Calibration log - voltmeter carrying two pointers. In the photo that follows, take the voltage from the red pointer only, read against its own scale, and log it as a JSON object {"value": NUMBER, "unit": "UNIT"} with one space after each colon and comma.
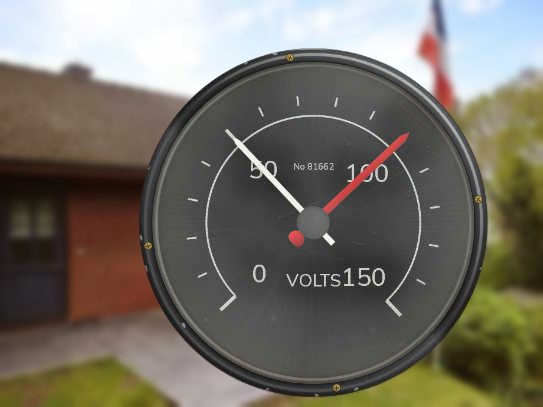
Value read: {"value": 100, "unit": "V"}
